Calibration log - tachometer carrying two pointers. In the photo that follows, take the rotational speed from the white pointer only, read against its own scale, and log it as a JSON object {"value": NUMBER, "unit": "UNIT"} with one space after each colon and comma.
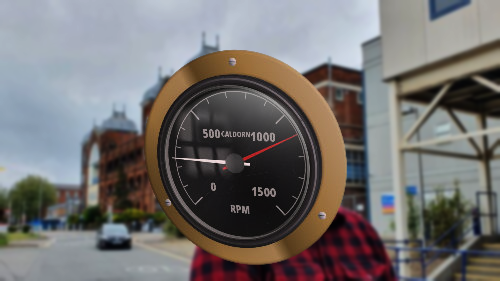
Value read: {"value": 250, "unit": "rpm"}
